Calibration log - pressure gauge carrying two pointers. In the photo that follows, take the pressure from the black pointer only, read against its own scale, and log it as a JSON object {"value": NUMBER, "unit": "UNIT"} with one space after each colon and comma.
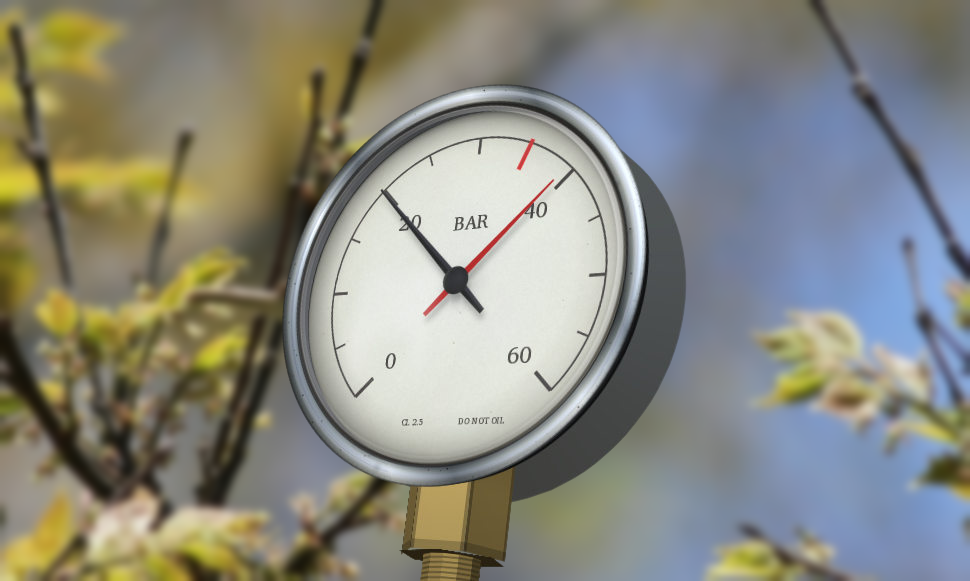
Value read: {"value": 20, "unit": "bar"}
